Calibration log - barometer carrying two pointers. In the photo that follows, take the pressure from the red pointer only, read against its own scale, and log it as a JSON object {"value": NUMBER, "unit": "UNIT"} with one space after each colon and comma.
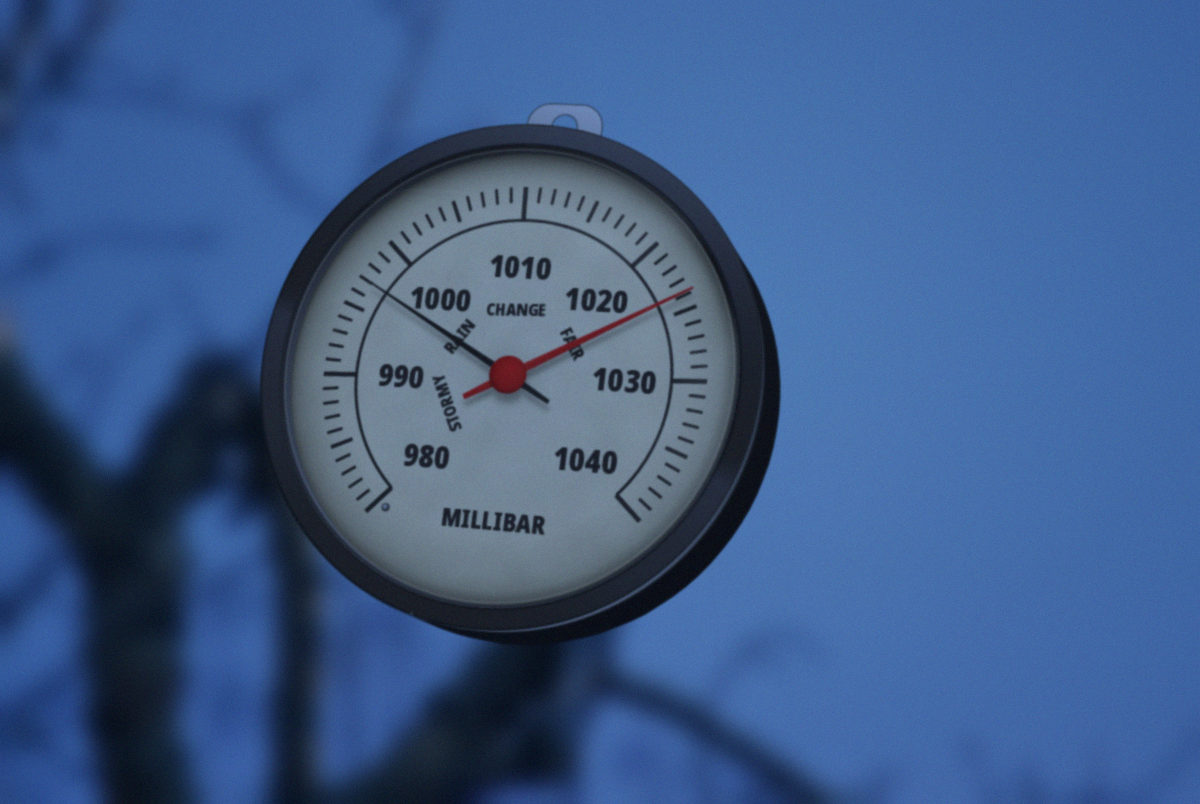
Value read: {"value": 1024, "unit": "mbar"}
